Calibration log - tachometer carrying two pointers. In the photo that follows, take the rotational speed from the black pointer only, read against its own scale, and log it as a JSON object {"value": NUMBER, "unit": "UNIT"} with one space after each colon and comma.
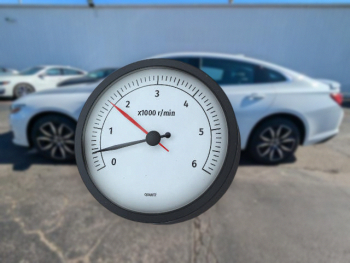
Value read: {"value": 400, "unit": "rpm"}
